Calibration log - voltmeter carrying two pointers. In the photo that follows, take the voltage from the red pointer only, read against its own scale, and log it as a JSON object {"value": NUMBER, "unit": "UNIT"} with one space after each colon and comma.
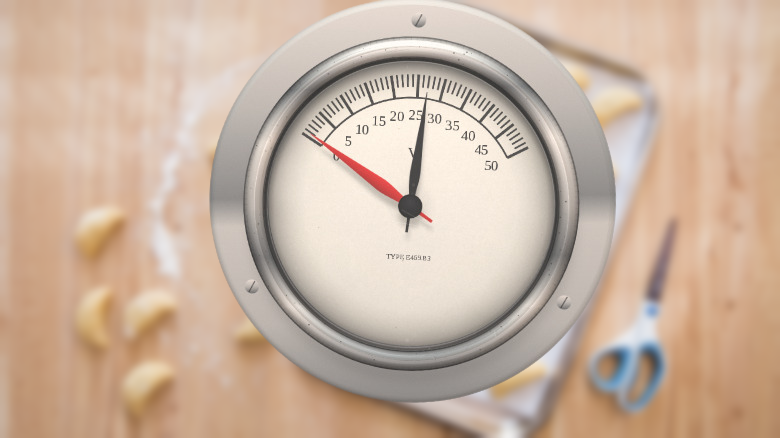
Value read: {"value": 1, "unit": "V"}
